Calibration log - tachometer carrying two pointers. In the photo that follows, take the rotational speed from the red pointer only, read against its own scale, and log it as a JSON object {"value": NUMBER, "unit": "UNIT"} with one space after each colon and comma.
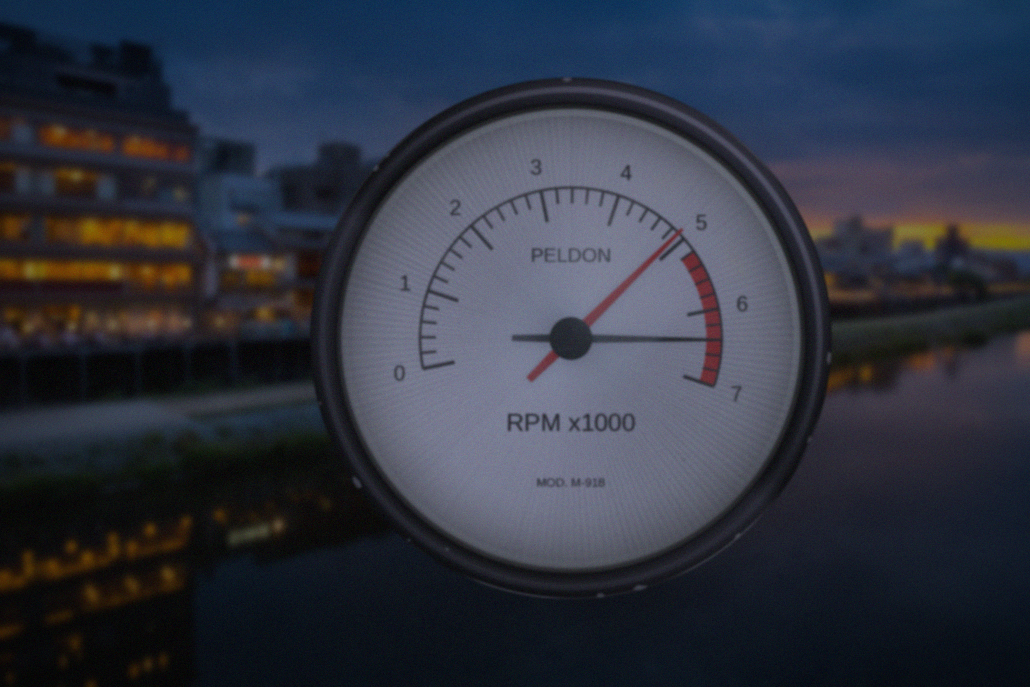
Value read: {"value": 4900, "unit": "rpm"}
